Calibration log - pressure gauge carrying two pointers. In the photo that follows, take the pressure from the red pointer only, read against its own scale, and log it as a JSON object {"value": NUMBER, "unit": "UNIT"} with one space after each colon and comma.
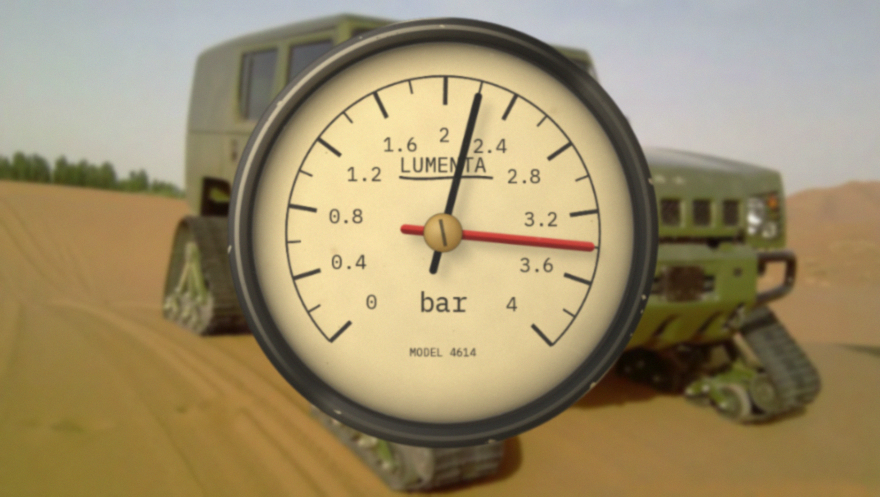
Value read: {"value": 3.4, "unit": "bar"}
